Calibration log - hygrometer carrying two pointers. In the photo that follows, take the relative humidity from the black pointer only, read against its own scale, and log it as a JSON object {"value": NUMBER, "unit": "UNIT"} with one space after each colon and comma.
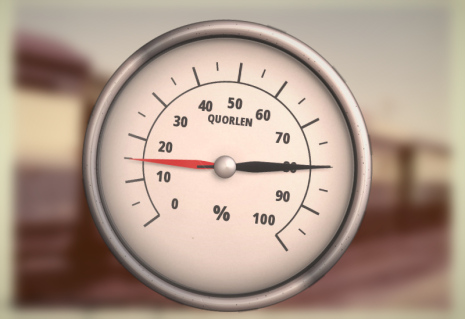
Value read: {"value": 80, "unit": "%"}
